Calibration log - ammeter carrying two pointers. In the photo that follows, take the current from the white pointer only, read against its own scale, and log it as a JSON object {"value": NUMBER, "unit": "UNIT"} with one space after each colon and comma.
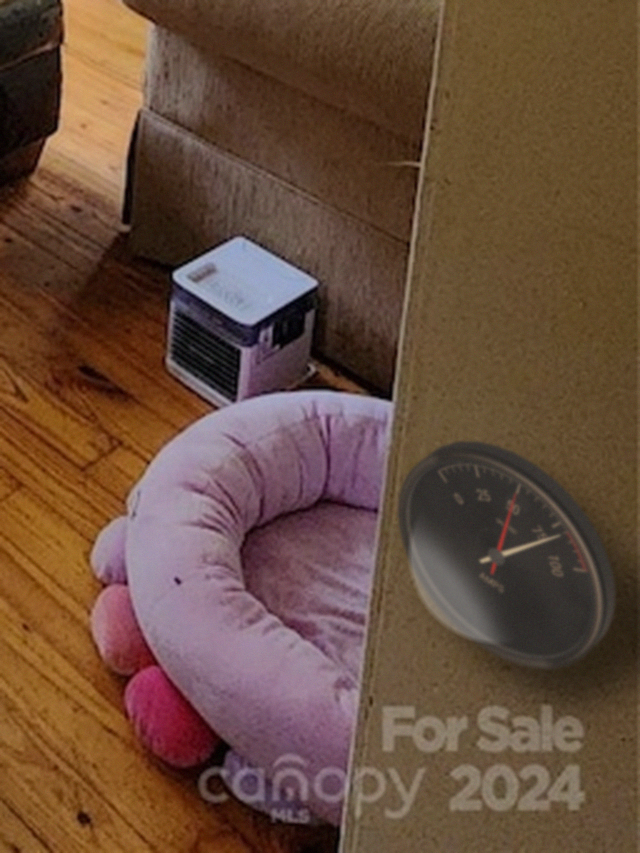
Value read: {"value": 80, "unit": "A"}
